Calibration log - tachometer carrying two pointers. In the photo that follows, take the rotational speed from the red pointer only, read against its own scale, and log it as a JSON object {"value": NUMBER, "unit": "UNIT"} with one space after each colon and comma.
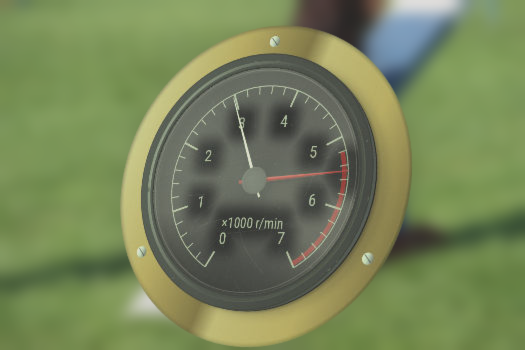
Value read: {"value": 5500, "unit": "rpm"}
